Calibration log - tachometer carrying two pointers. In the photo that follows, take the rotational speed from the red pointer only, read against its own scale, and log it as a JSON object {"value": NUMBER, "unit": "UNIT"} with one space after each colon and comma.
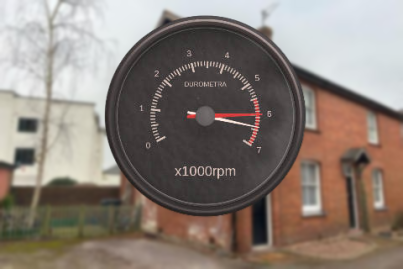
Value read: {"value": 6000, "unit": "rpm"}
